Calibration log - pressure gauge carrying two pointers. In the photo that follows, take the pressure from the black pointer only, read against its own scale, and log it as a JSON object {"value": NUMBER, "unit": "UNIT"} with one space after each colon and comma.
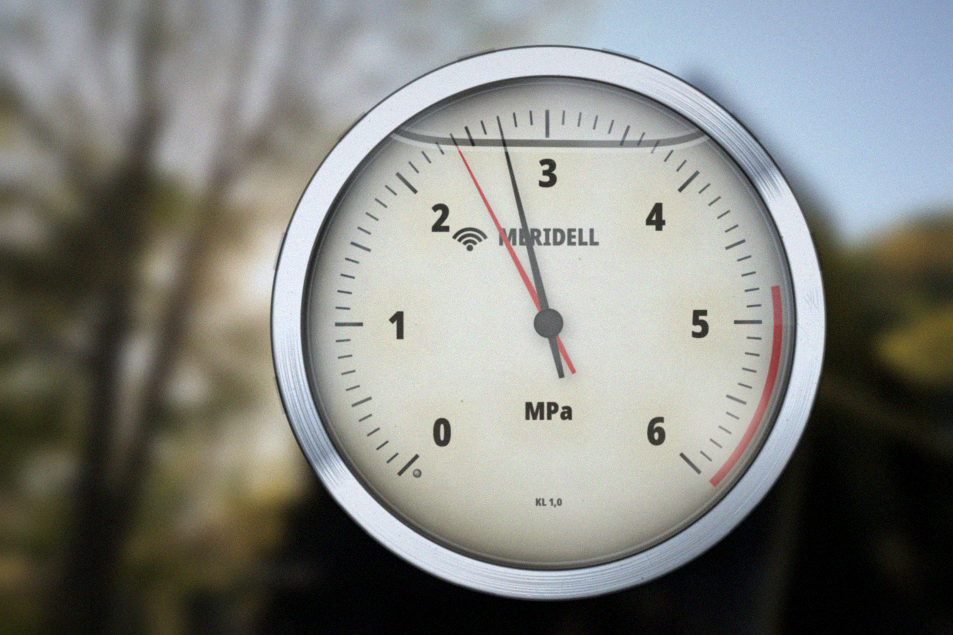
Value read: {"value": 2.7, "unit": "MPa"}
